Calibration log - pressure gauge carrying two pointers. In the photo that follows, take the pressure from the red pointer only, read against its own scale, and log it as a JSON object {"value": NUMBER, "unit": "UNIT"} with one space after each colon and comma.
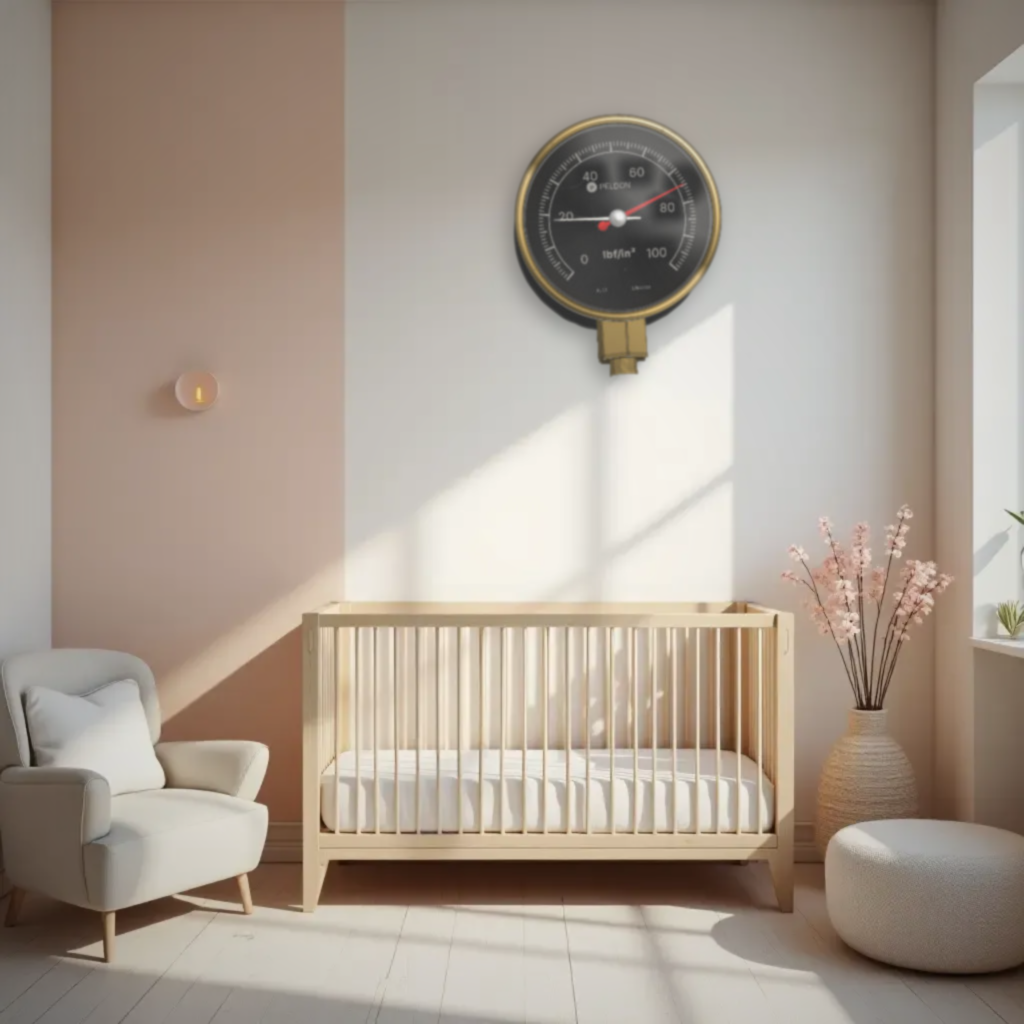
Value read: {"value": 75, "unit": "psi"}
